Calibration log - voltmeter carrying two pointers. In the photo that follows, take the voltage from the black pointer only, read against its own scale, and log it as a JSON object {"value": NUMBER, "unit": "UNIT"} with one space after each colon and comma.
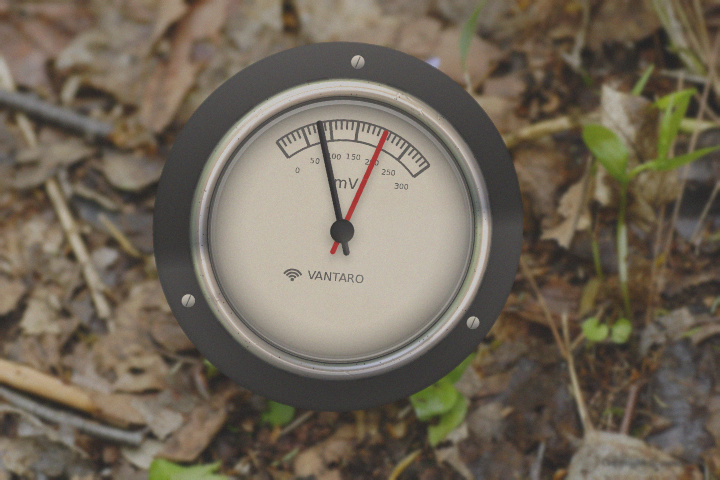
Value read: {"value": 80, "unit": "mV"}
